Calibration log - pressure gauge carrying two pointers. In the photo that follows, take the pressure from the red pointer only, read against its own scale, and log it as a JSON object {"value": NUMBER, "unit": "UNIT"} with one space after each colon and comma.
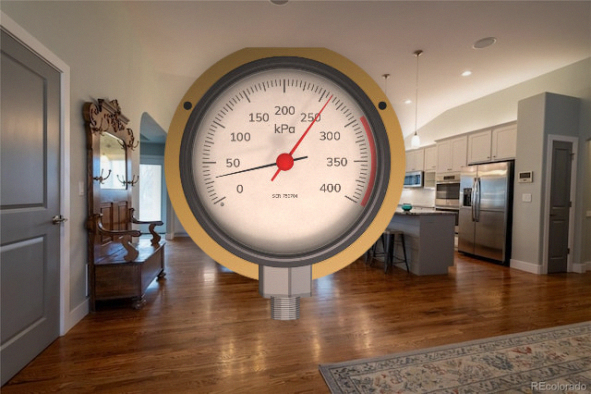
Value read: {"value": 260, "unit": "kPa"}
